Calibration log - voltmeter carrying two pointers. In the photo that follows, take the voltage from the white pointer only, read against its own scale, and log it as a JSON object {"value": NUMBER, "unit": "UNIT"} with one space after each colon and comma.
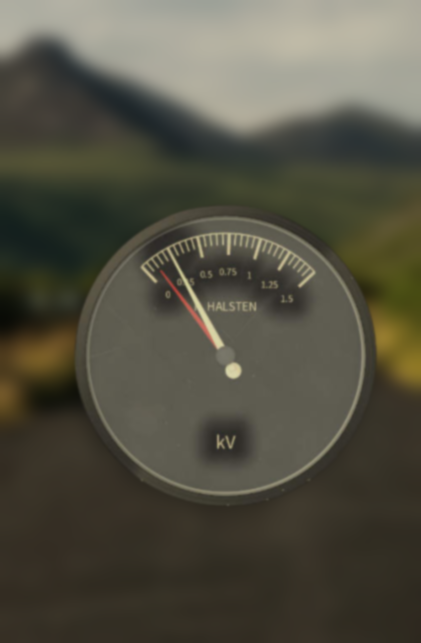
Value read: {"value": 0.25, "unit": "kV"}
